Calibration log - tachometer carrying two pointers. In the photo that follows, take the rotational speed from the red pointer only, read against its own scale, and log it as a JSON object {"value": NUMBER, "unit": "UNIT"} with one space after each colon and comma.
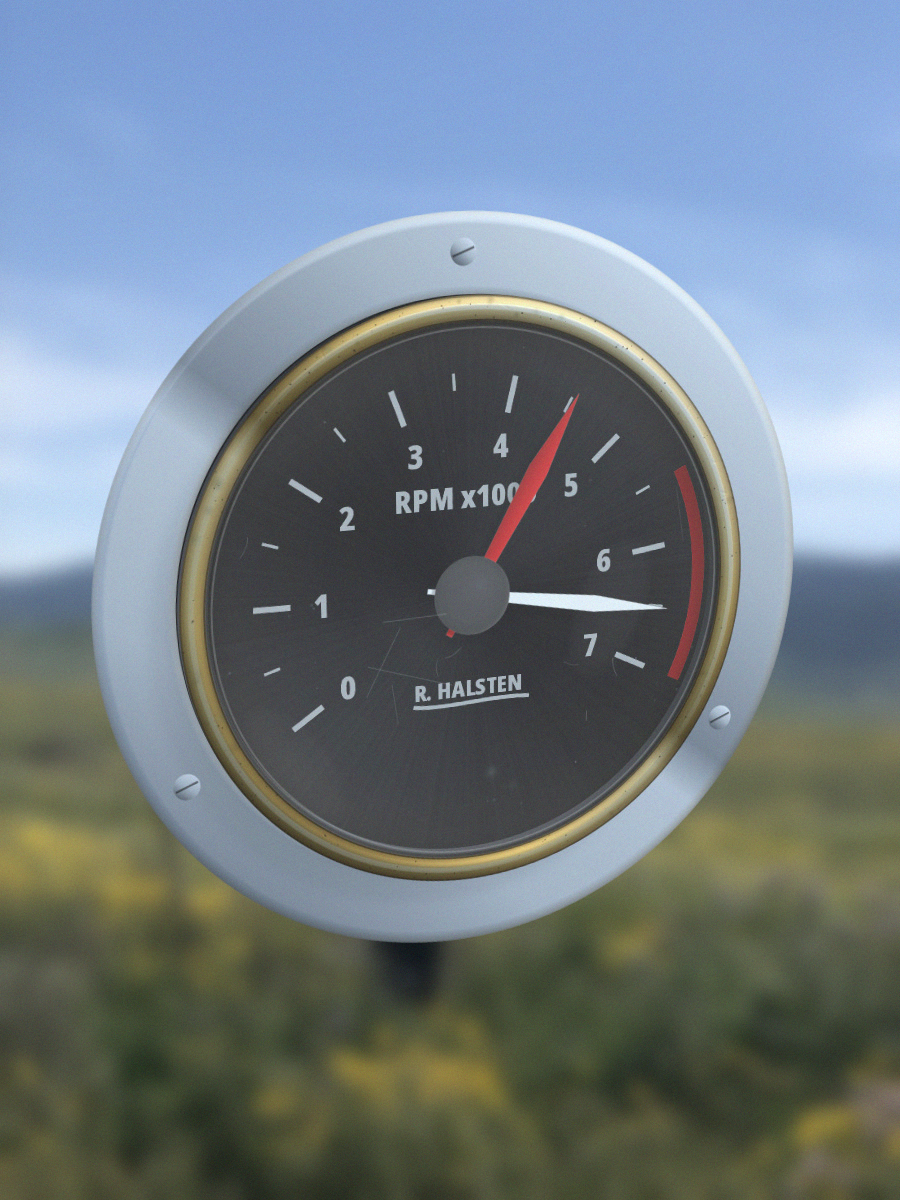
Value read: {"value": 4500, "unit": "rpm"}
